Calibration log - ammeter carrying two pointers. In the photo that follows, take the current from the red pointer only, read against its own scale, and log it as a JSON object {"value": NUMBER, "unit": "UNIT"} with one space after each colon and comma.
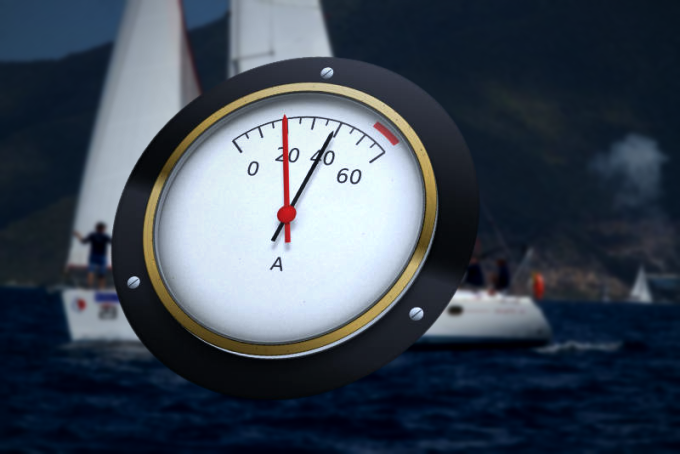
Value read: {"value": 20, "unit": "A"}
